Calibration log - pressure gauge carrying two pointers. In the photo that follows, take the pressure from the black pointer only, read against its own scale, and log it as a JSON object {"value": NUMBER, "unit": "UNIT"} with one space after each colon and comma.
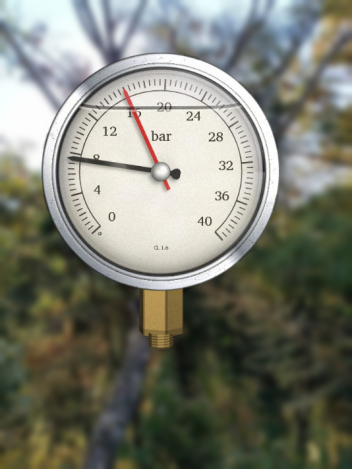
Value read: {"value": 7.5, "unit": "bar"}
